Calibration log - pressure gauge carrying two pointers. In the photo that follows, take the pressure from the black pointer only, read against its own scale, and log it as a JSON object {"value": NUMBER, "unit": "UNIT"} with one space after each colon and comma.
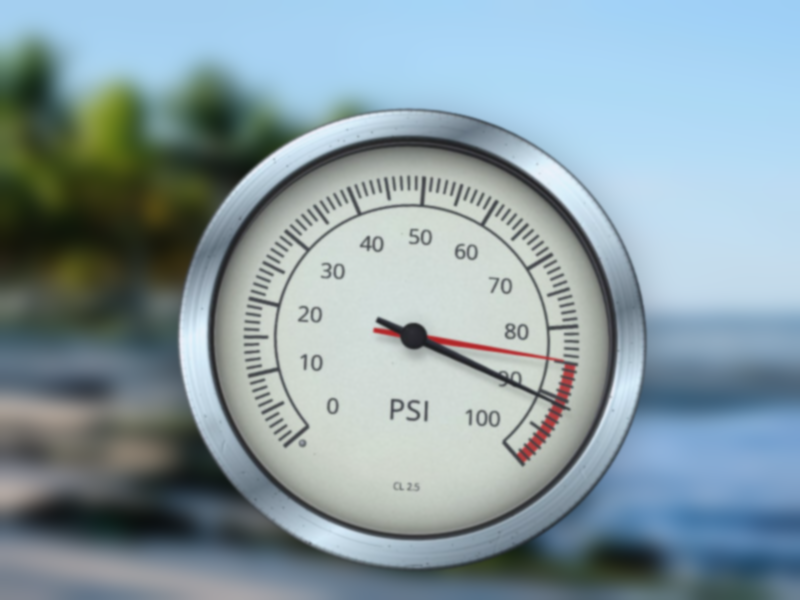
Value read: {"value": 91, "unit": "psi"}
